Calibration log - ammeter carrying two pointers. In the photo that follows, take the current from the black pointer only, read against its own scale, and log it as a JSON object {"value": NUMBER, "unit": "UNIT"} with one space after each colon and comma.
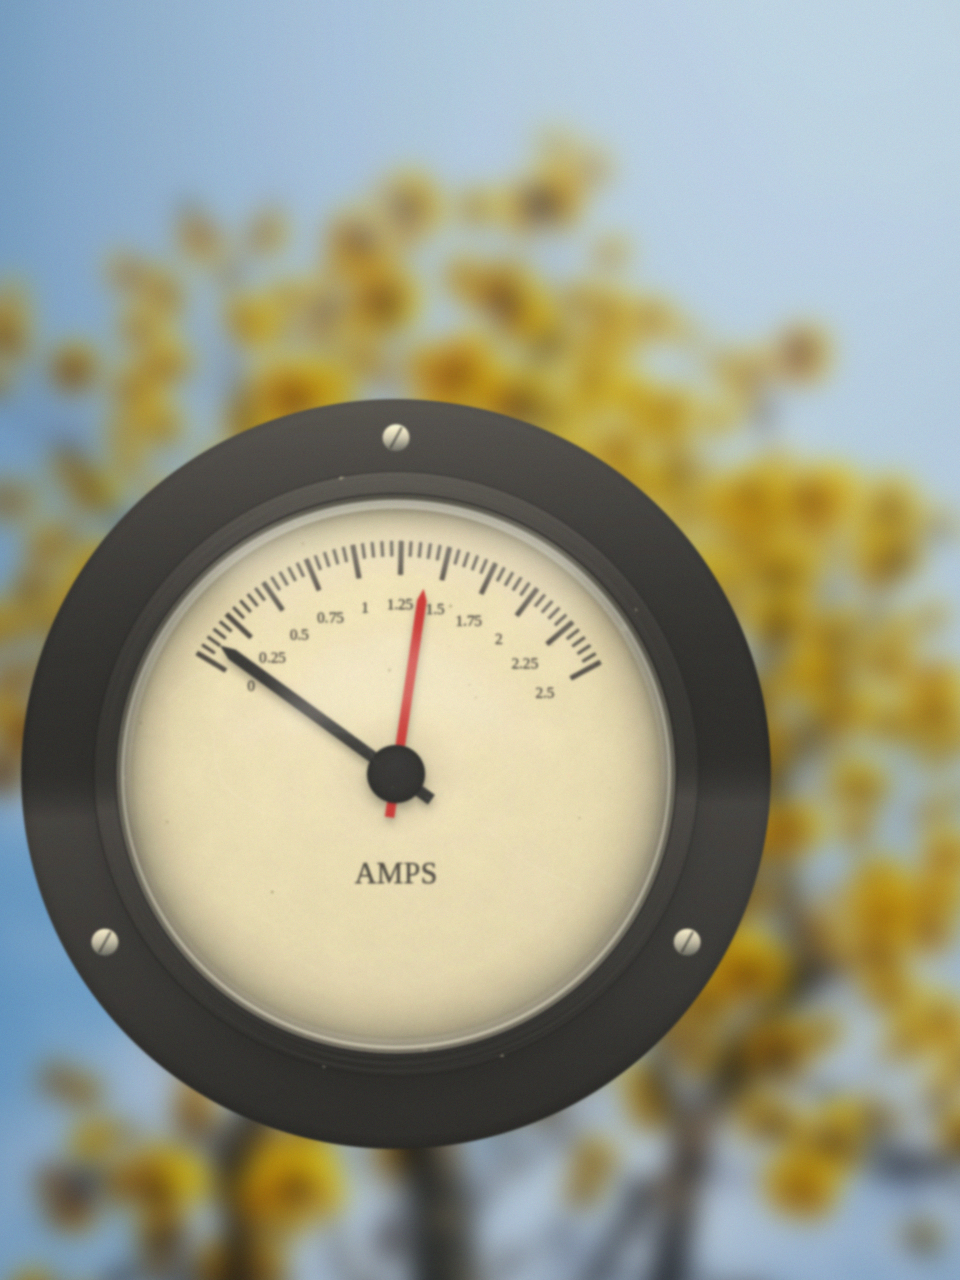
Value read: {"value": 0.1, "unit": "A"}
